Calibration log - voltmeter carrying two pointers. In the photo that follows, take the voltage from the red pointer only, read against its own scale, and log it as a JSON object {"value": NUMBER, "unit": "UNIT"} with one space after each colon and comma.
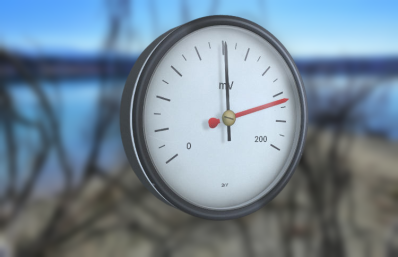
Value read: {"value": 165, "unit": "mV"}
